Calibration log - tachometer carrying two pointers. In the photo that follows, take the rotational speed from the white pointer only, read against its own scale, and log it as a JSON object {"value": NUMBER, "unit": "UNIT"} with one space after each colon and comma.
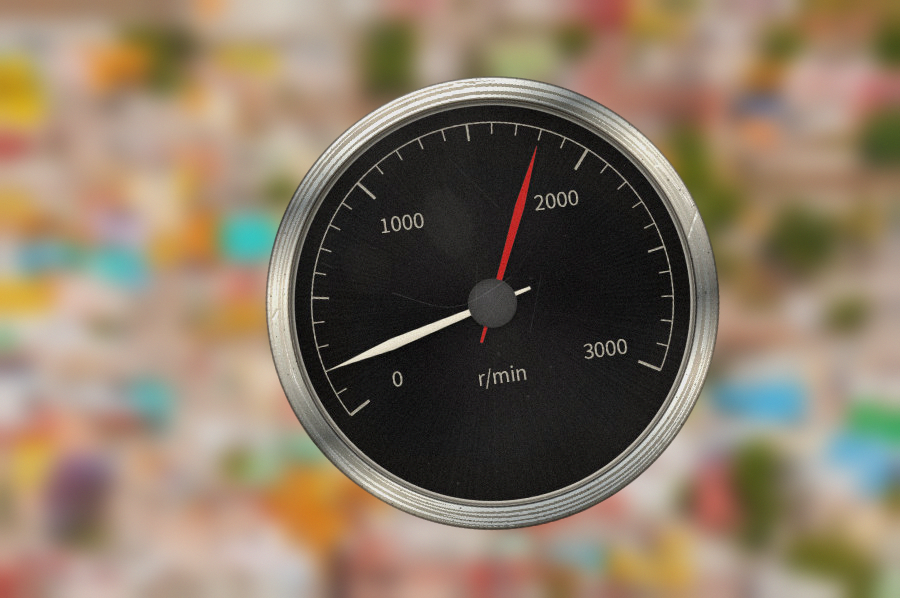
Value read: {"value": 200, "unit": "rpm"}
